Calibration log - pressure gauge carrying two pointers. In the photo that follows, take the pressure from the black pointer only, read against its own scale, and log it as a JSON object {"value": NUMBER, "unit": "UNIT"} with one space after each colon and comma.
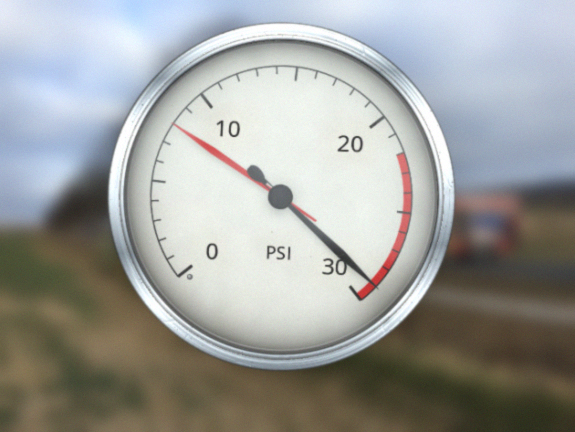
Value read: {"value": 29, "unit": "psi"}
